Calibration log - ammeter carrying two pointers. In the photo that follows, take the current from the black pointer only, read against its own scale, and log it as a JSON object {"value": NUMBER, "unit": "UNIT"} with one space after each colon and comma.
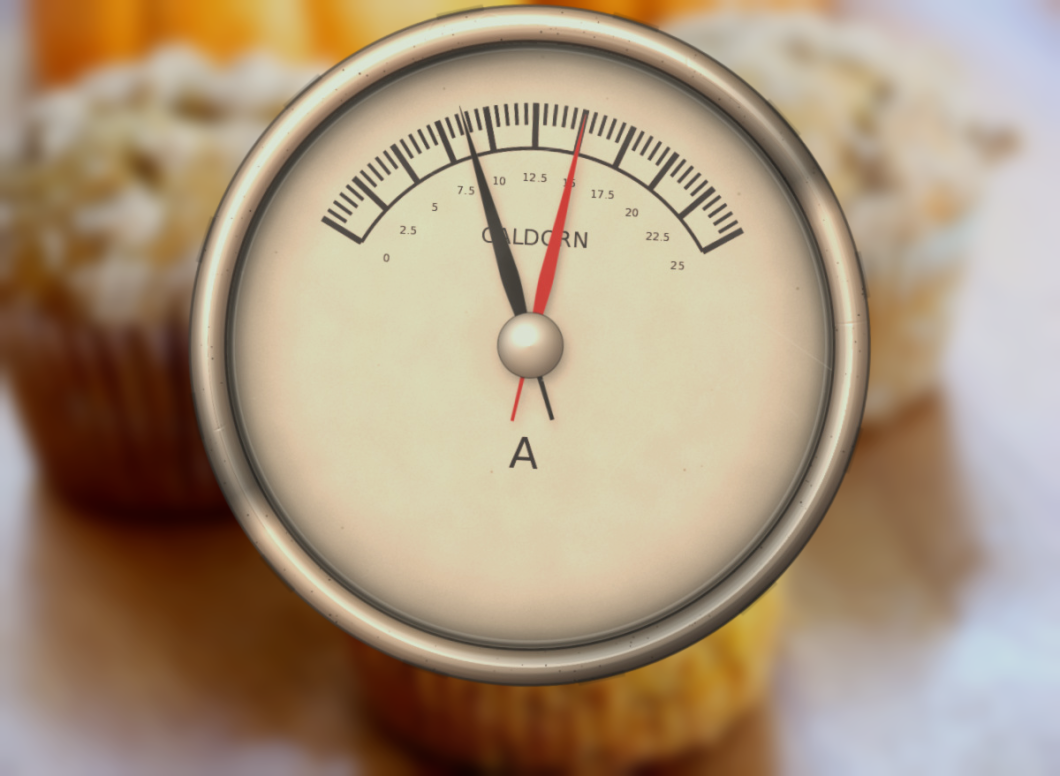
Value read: {"value": 8.75, "unit": "A"}
